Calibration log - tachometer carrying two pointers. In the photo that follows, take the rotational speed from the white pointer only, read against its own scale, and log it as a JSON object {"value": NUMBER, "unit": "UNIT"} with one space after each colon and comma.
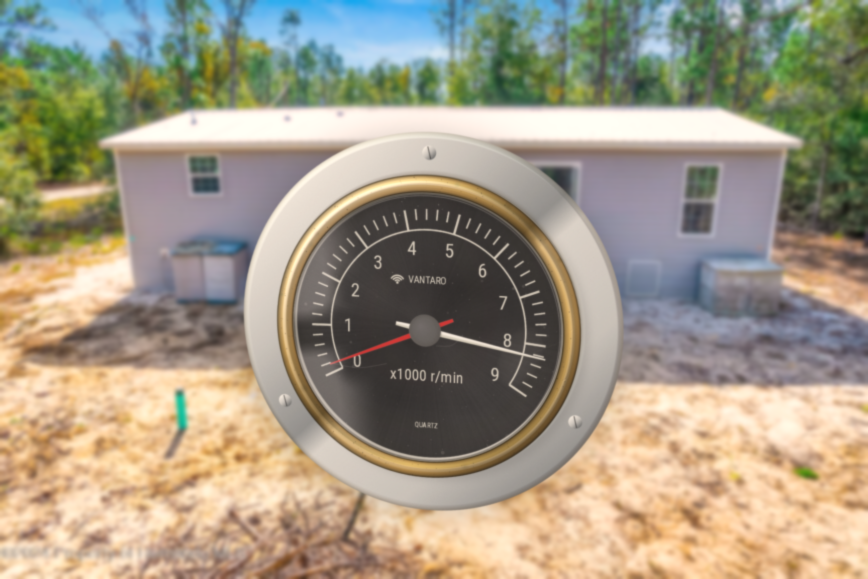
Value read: {"value": 8200, "unit": "rpm"}
